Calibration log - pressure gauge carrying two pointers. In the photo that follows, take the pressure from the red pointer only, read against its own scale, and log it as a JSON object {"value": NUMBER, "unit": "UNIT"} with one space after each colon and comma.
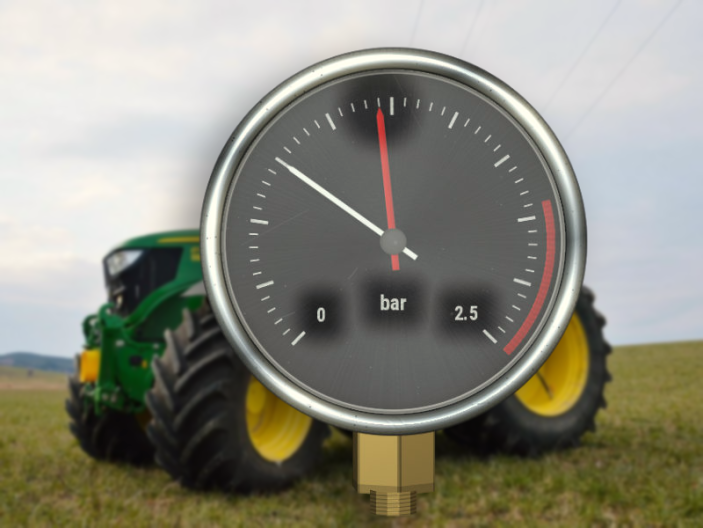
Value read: {"value": 1.2, "unit": "bar"}
